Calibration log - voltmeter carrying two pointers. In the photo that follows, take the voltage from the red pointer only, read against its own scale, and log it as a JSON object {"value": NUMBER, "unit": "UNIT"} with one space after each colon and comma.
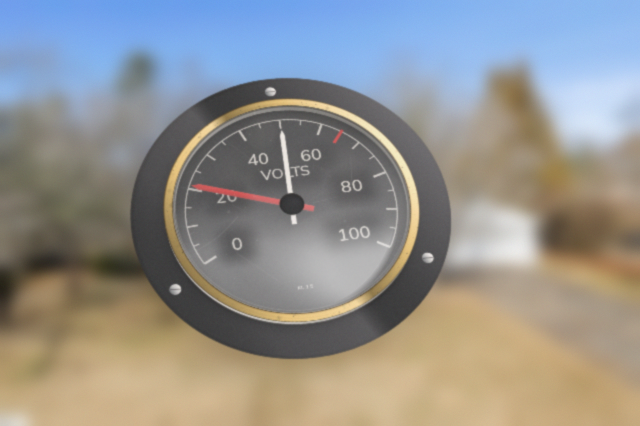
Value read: {"value": 20, "unit": "V"}
